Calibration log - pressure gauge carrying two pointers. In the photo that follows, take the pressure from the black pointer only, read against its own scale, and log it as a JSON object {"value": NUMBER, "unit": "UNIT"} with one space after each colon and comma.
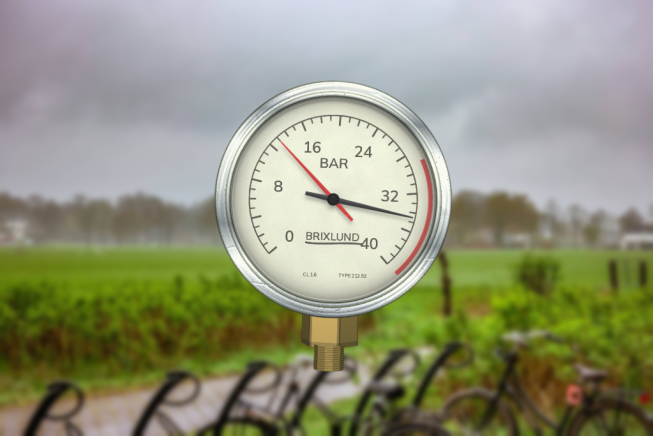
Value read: {"value": 34.5, "unit": "bar"}
